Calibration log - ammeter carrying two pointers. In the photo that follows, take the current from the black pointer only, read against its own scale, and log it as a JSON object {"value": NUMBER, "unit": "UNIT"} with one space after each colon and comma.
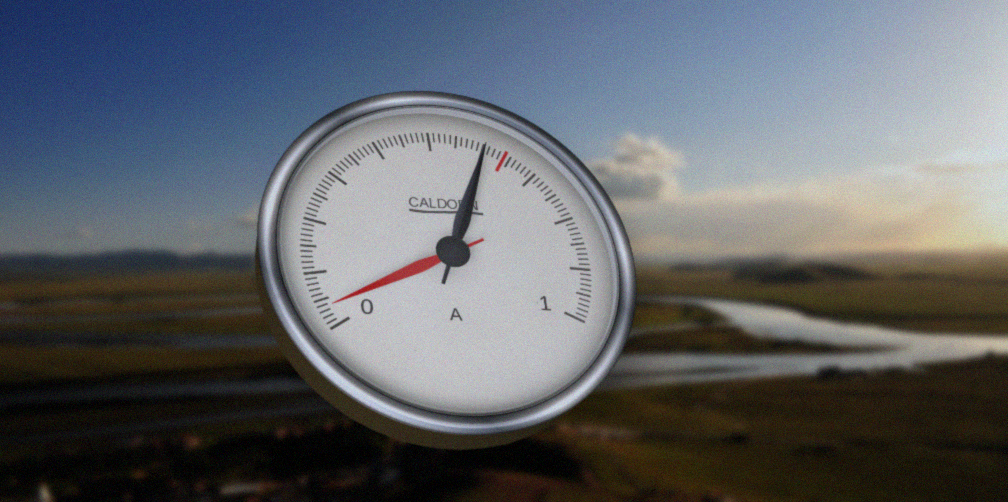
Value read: {"value": 0.6, "unit": "A"}
